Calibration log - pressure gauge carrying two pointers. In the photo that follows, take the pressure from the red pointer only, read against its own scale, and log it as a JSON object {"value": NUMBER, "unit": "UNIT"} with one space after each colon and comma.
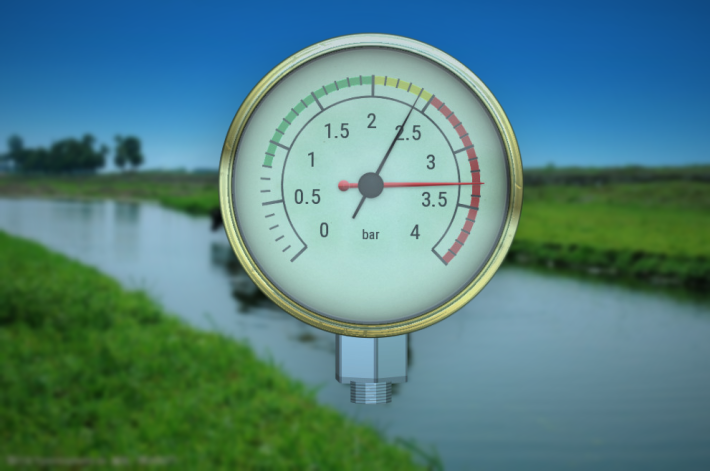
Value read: {"value": 3.3, "unit": "bar"}
